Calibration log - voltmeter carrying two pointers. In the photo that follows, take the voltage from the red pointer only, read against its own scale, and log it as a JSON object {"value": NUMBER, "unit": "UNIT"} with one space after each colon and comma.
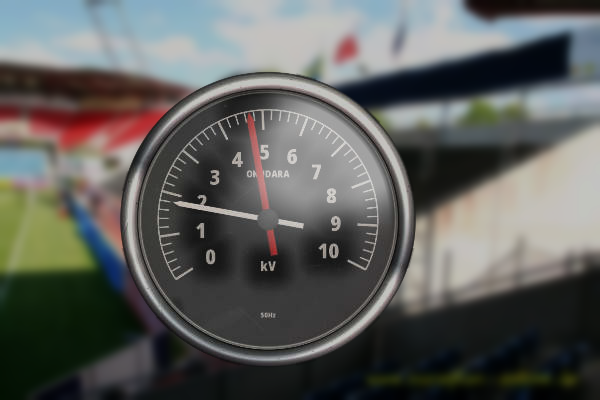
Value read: {"value": 4.7, "unit": "kV"}
